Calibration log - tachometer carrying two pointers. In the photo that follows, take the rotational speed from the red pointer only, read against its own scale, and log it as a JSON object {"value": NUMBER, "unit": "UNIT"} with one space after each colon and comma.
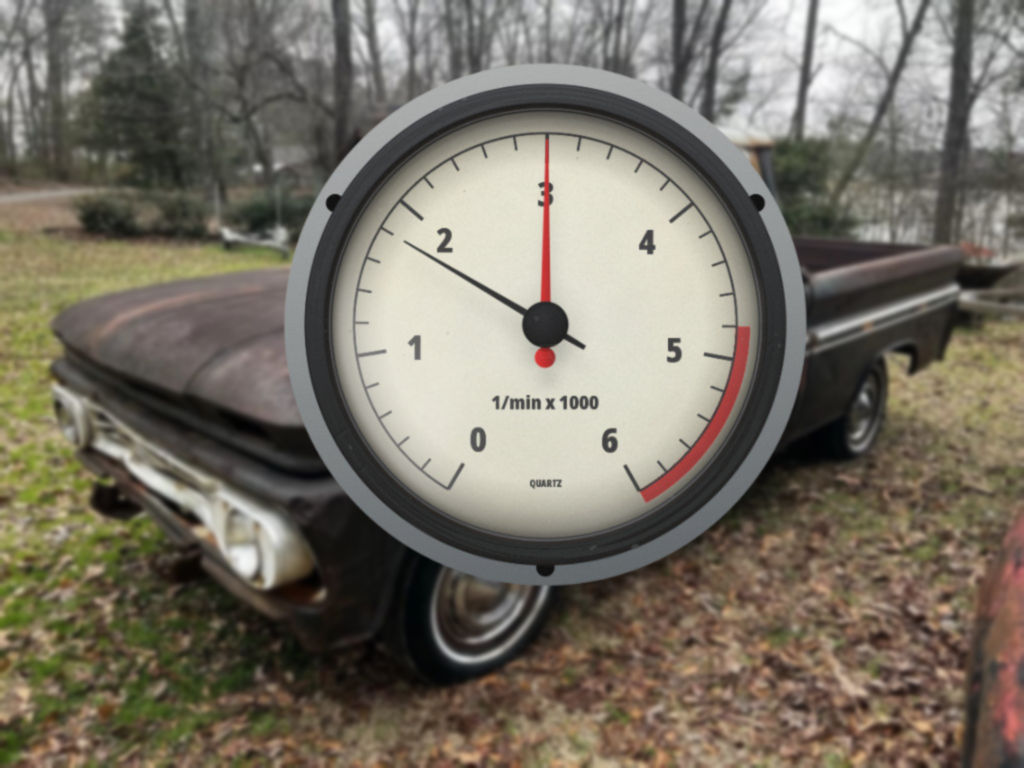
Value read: {"value": 3000, "unit": "rpm"}
